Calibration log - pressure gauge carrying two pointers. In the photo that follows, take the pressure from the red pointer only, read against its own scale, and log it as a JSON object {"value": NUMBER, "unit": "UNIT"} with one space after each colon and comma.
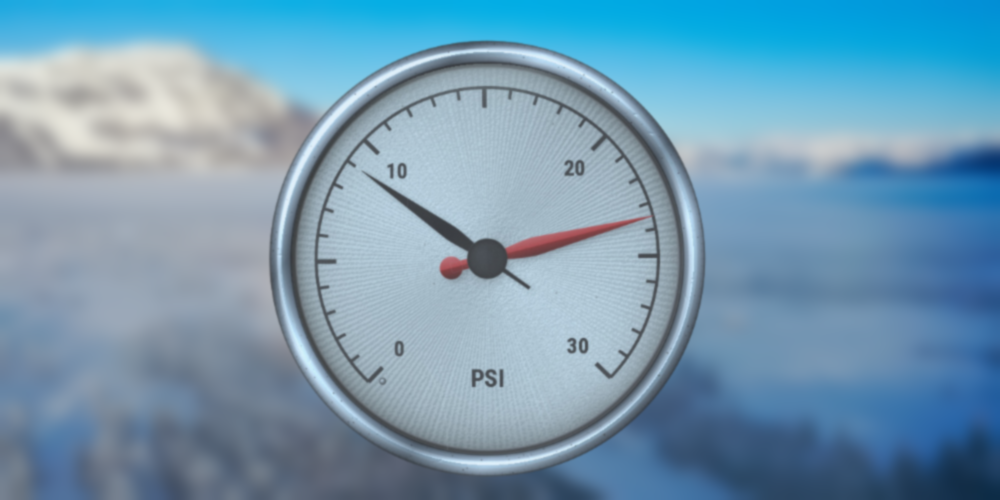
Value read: {"value": 23.5, "unit": "psi"}
